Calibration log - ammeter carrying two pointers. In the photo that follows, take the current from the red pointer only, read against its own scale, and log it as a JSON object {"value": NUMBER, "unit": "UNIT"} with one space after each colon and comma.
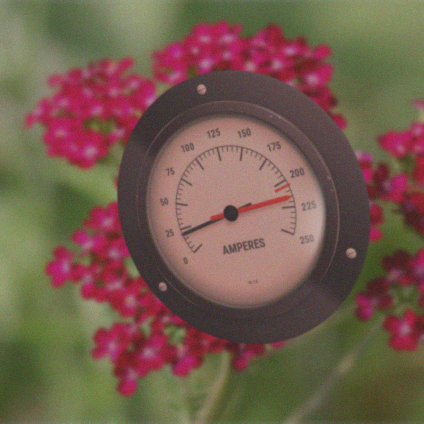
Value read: {"value": 215, "unit": "A"}
